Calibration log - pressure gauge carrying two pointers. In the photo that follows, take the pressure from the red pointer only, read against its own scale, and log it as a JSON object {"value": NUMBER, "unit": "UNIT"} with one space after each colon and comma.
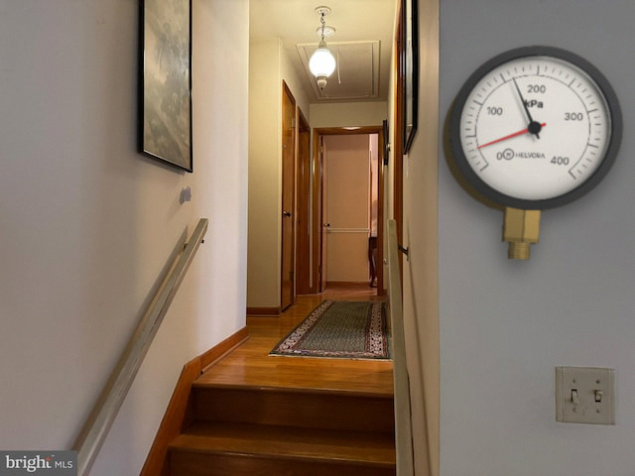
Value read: {"value": 30, "unit": "kPa"}
